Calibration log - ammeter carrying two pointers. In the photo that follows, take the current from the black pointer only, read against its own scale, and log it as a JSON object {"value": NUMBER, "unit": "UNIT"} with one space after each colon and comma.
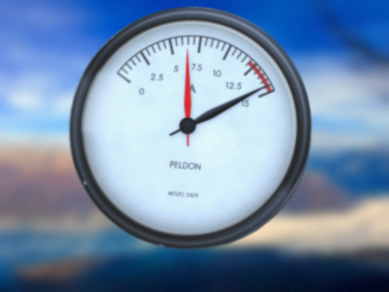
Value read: {"value": 14.5, "unit": "A"}
